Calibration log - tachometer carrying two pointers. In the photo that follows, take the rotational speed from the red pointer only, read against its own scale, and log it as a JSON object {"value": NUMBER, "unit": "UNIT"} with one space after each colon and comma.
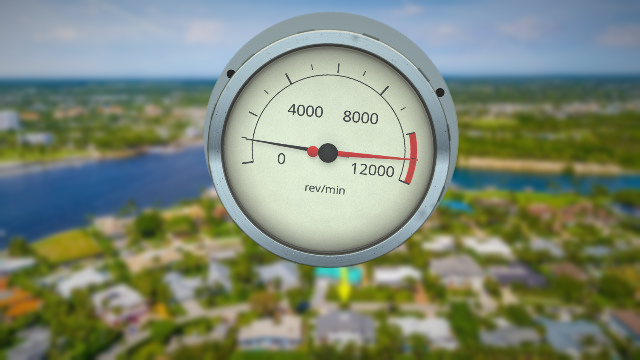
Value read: {"value": 11000, "unit": "rpm"}
